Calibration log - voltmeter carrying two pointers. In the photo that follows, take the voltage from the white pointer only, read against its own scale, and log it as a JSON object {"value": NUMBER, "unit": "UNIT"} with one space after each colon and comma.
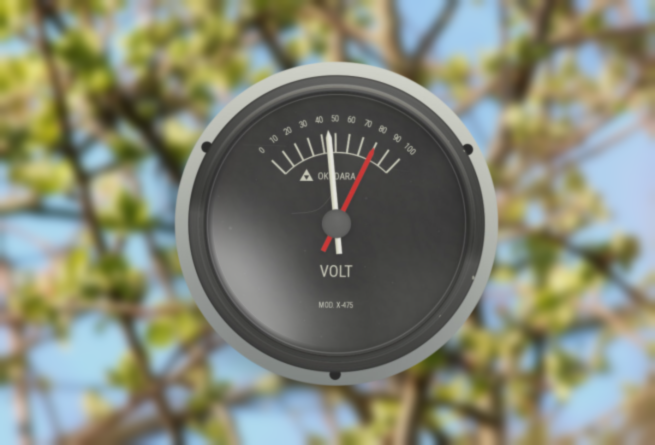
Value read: {"value": 45, "unit": "V"}
